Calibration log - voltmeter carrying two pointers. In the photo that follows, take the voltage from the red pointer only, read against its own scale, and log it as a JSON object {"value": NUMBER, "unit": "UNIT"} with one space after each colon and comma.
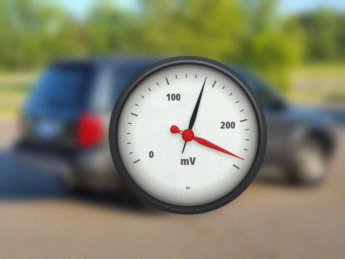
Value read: {"value": 240, "unit": "mV"}
